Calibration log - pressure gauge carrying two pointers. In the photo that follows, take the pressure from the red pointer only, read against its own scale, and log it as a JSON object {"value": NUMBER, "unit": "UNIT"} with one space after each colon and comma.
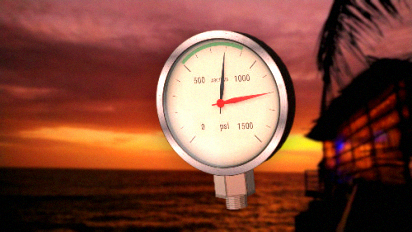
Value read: {"value": 1200, "unit": "psi"}
